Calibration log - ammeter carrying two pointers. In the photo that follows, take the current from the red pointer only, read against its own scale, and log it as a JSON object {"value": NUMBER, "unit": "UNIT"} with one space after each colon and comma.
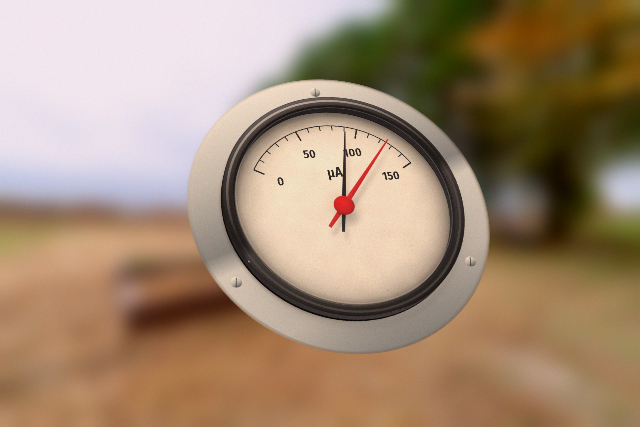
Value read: {"value": 125, "unit": "µA"}
